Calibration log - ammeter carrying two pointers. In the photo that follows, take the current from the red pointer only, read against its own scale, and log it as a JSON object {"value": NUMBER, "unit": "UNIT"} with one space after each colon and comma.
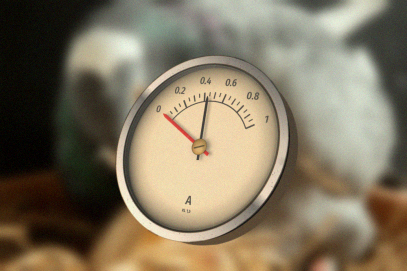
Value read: {"value": 0, "unit": "A"}
